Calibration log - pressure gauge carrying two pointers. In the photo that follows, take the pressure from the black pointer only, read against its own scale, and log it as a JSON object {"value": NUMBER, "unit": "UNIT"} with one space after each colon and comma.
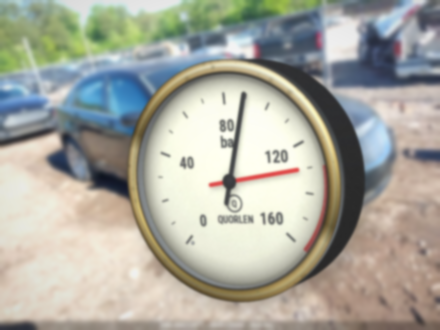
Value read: {"value": 90, "unit": "bar"}
